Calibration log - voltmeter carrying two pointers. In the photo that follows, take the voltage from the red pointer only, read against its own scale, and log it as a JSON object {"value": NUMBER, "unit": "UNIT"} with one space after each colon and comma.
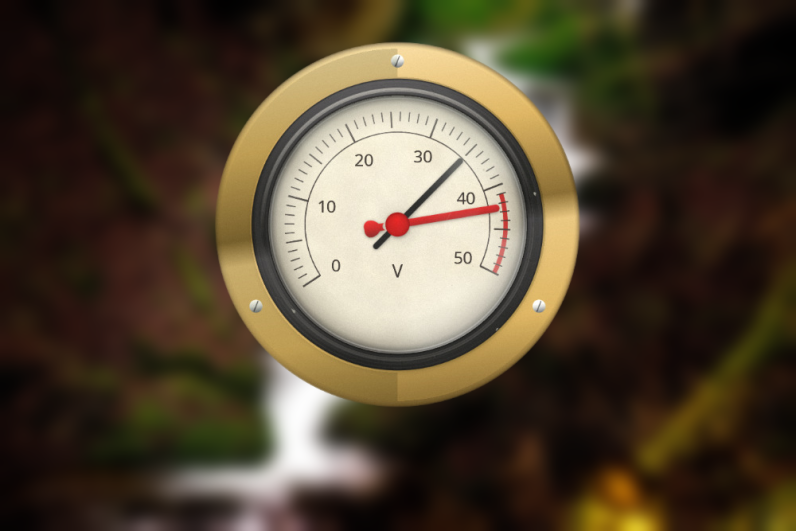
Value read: {"value": 42.5, "unit": "V"}
